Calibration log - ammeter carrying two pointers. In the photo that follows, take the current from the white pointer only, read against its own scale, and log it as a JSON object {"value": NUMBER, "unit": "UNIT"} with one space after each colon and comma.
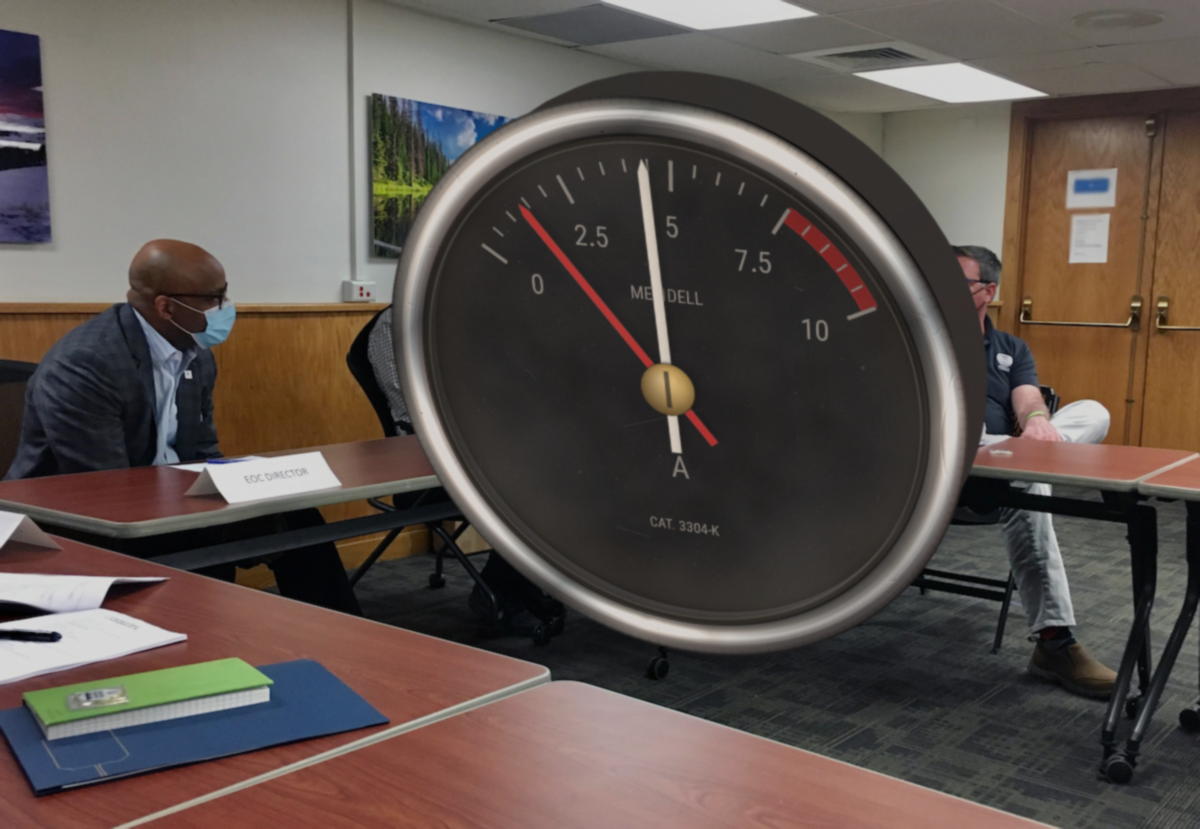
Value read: {"value": 4.5, "unit": "A"}
